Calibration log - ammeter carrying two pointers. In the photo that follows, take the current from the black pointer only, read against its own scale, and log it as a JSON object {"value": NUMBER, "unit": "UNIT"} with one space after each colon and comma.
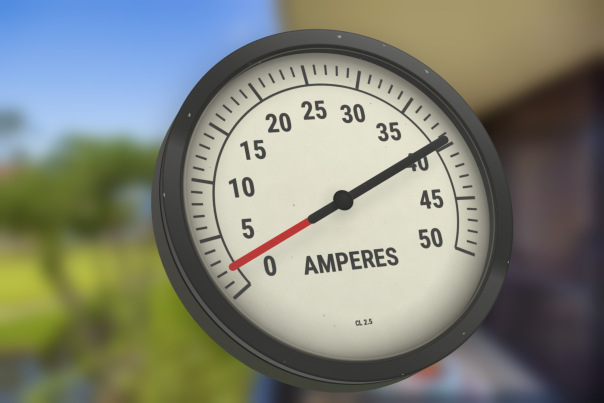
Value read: {"value": 39.5, "unit": "A"}
